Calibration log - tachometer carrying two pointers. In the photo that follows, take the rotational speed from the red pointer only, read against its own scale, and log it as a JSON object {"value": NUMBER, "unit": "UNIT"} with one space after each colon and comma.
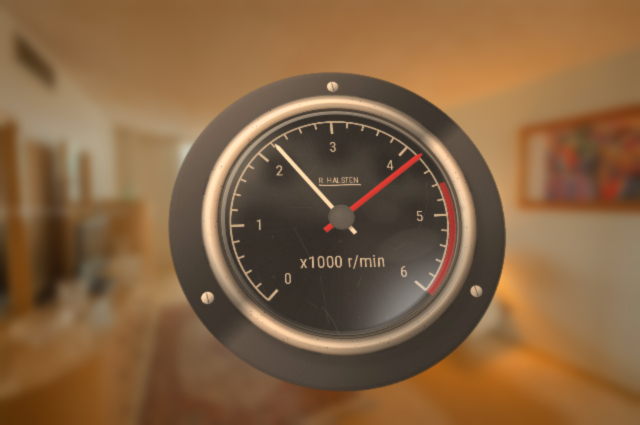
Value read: {"value": 4200, "unit": "rpm"}
